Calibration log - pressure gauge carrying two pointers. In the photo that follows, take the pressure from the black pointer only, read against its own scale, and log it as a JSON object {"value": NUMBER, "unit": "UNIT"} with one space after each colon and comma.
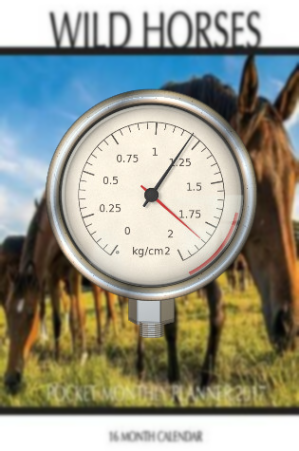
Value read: {"value": 1.2, "unit": "kg/cm²"}
